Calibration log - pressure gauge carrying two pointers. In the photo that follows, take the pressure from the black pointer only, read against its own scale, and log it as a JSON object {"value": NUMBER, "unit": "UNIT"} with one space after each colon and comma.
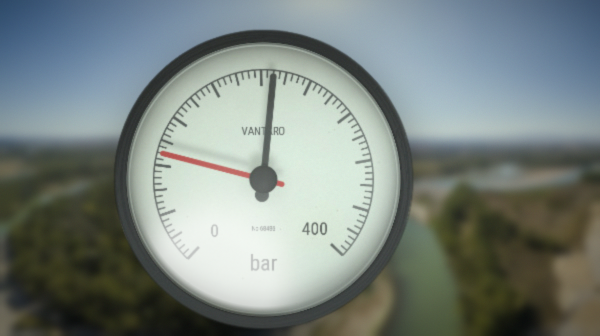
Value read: {"value": 210, "unit": "bar"}
